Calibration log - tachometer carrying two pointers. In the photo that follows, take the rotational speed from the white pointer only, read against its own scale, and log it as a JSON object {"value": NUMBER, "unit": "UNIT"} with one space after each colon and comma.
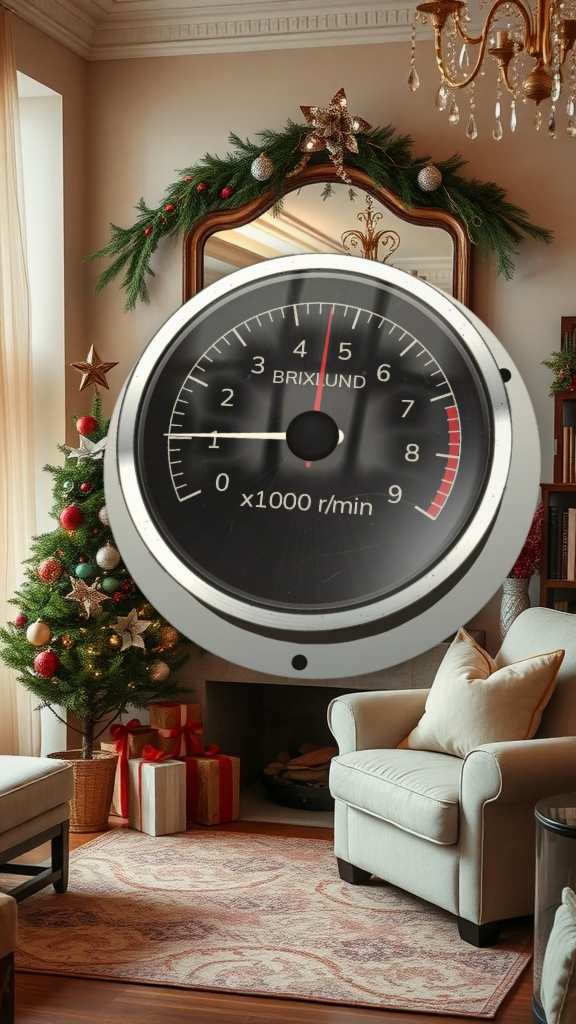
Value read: {"value": 1000, "unit": "rpm"}
